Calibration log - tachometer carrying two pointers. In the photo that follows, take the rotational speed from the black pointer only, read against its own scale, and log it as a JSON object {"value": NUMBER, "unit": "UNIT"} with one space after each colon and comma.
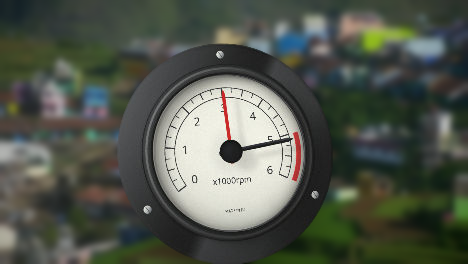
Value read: {"value": 5125, "unit": "rpm"}
